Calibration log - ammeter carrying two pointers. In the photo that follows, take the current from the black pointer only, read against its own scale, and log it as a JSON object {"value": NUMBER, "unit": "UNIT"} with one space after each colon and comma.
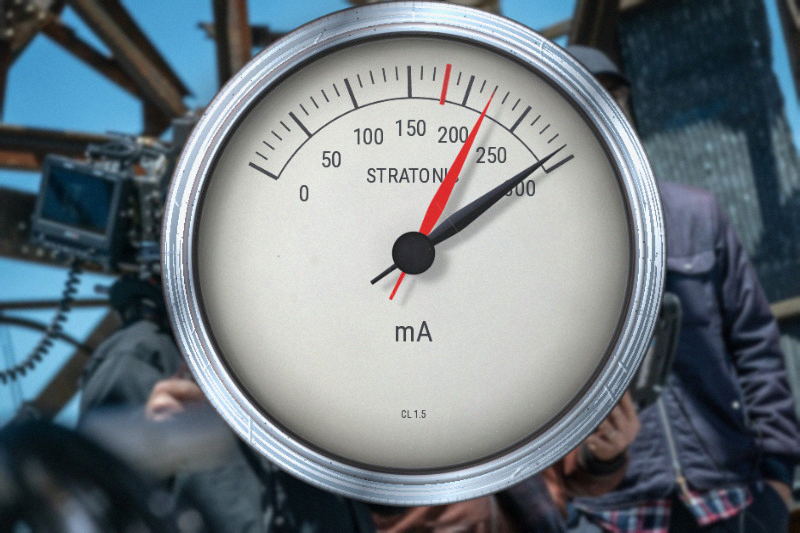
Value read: {"value": 290, "unit": "mA"}
